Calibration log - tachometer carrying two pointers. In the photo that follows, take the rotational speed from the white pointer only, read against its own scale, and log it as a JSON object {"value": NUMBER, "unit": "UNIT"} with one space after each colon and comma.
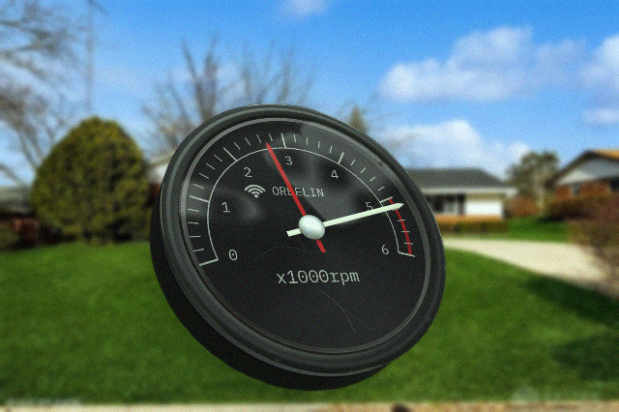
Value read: {"value": 5200, "unit": "rpm"}
